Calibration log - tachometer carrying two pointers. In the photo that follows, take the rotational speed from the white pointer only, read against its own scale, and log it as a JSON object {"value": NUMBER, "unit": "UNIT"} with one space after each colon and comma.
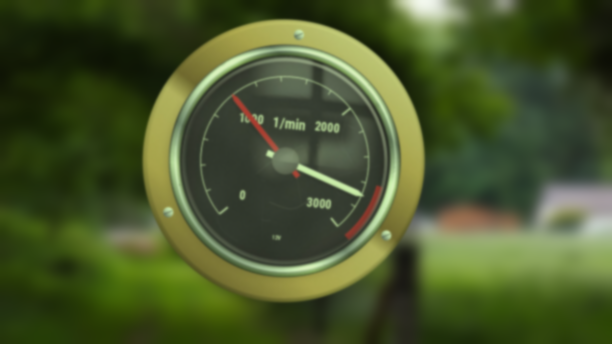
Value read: {"value": 2700, "unit": "rpm"}
